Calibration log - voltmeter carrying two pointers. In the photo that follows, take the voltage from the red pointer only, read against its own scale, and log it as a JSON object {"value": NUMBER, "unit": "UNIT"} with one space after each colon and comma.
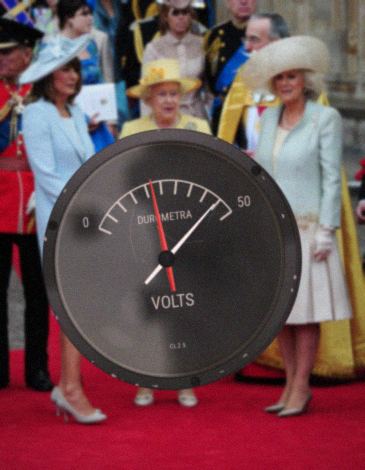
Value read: {"value": 22.5, "unit": "V"}
